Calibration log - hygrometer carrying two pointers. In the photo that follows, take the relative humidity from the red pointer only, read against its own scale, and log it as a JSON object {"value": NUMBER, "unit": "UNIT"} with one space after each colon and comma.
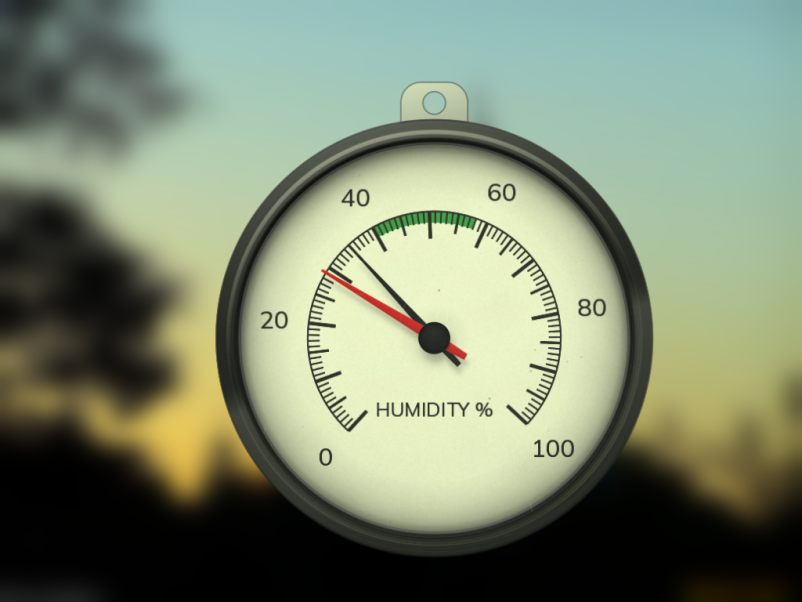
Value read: {"value": 29, "unit": "%"}
